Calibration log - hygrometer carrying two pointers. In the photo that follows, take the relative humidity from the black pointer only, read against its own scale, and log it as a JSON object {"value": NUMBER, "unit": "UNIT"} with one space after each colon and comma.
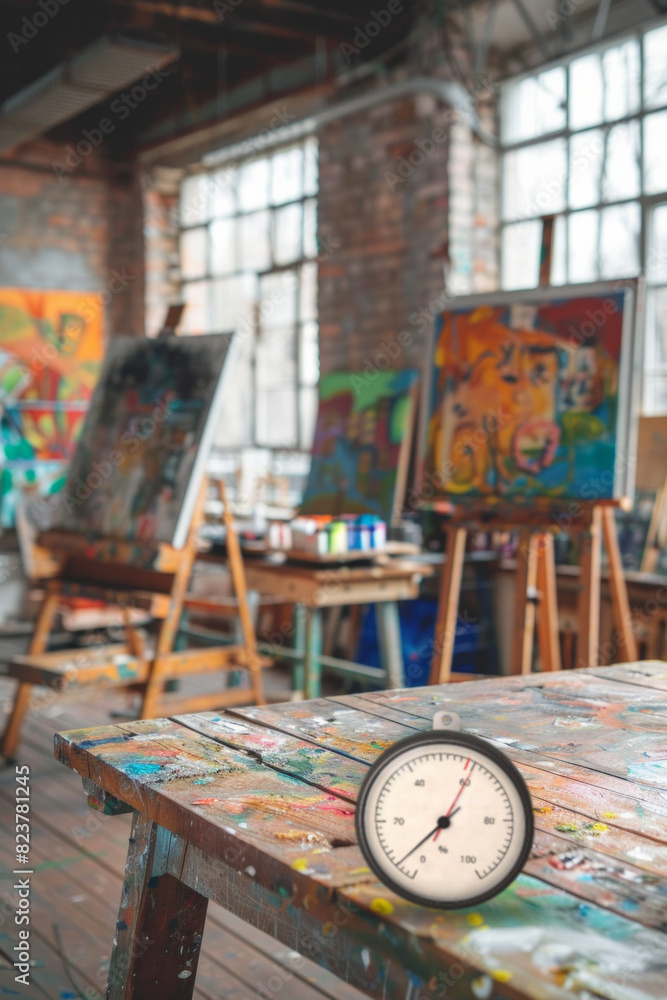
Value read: {"value": 6, "unit": "%"}
